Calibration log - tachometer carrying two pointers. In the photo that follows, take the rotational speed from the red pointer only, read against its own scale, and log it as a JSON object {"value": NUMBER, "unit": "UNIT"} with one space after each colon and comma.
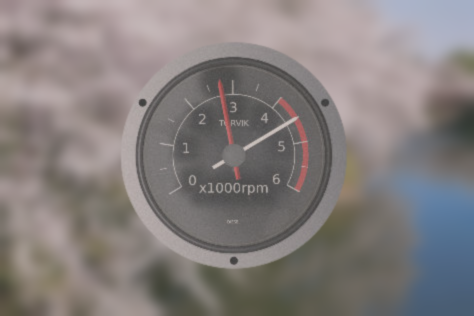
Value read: {"value": 2750, "unit": "rpm"}
